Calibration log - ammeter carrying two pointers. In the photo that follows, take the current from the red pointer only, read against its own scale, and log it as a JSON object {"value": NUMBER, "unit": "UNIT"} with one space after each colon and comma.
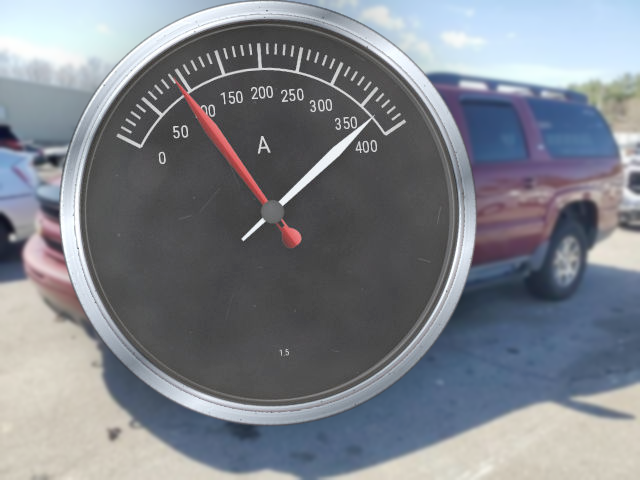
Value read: {"value": 90, "unit": "A"}
